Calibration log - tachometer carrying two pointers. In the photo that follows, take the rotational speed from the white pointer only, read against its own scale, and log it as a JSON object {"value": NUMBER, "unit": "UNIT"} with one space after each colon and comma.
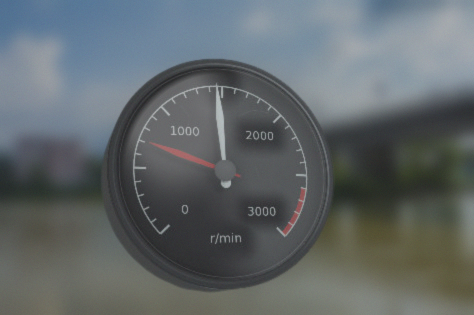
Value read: {"value": 1450, "unit": "rpm"}
